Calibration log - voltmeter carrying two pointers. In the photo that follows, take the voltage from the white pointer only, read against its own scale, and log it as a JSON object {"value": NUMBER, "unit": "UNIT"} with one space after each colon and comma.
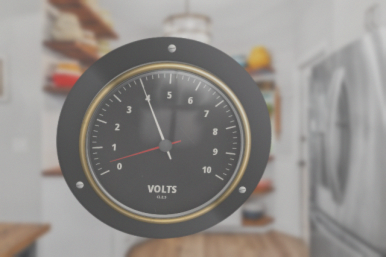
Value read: {"value": 4, "unit": "V"}
